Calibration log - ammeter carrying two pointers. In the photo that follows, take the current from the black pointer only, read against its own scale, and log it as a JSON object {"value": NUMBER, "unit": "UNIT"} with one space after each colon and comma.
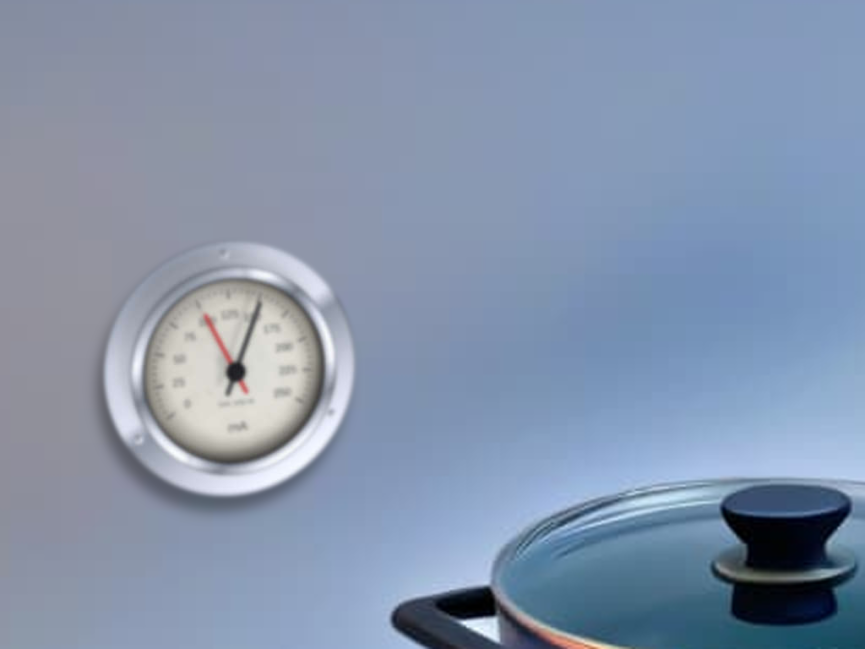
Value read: {"value": 150, "unit": "mA"}
